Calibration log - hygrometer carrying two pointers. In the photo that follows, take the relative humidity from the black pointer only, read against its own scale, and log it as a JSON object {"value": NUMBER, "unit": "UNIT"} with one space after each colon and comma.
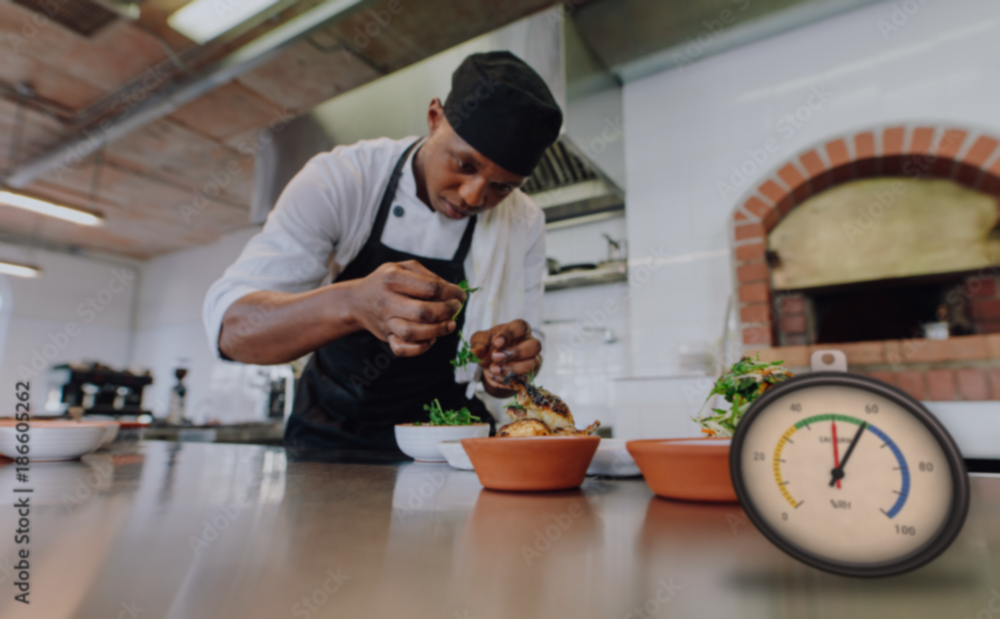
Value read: {"value": 60, "unit": "%"}
